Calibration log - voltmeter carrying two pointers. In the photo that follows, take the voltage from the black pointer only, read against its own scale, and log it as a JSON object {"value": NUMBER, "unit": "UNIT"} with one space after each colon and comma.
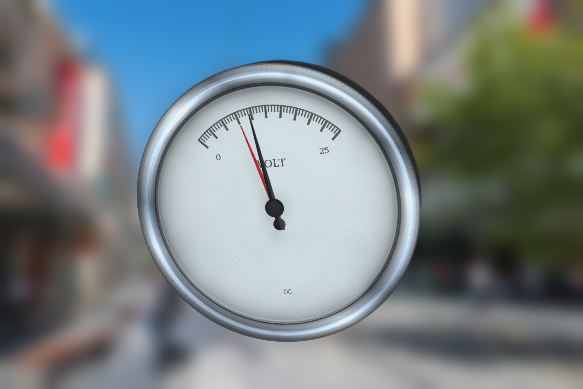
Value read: {"value": 10, "unit": "V"}
